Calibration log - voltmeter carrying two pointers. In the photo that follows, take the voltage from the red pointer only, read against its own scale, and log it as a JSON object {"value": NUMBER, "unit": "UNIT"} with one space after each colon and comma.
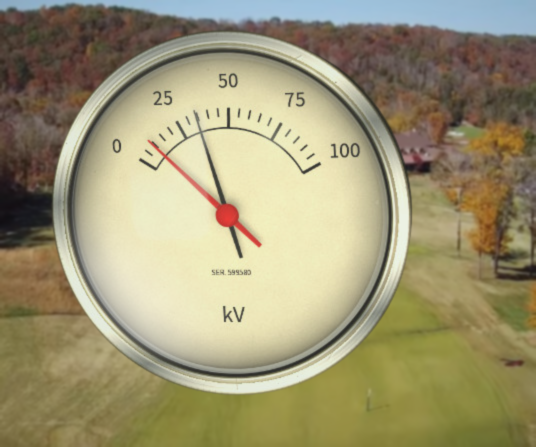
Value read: {"value": 10, "unit": "kV"}
